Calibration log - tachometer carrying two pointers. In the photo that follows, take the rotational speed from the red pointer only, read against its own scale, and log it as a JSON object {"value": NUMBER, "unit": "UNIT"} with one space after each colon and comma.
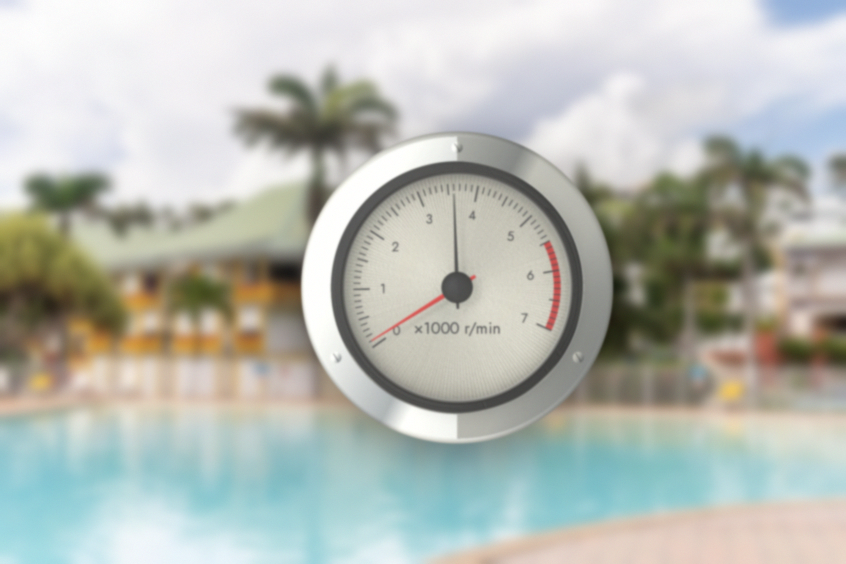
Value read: {"value": 100, "unit": "rpm"}
